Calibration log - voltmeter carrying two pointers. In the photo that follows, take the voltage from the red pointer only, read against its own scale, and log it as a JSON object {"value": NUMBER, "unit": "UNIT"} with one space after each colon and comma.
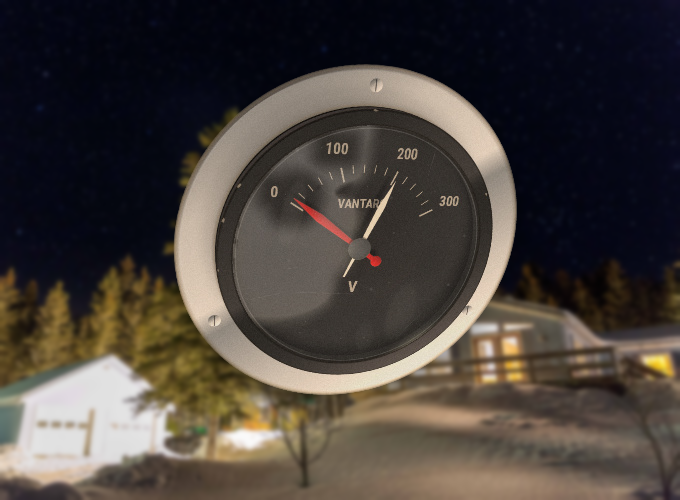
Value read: {"value": 10, "unit": "V"}
